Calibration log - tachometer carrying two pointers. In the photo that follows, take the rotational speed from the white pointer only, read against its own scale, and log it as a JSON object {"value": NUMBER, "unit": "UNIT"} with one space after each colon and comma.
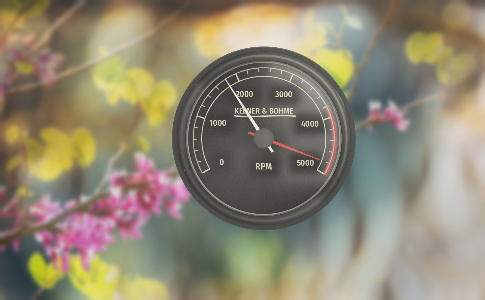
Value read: {"value": 1800, "unit": "rpm"}
